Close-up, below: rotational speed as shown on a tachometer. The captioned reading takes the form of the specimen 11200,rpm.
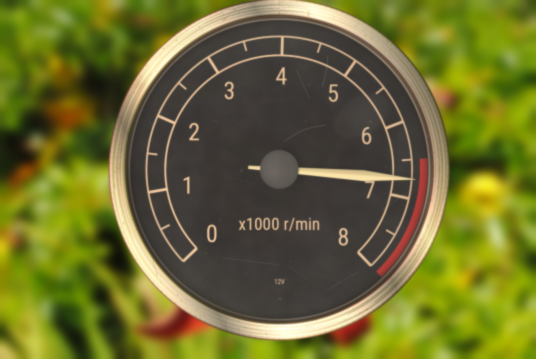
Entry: 6750,rpm
